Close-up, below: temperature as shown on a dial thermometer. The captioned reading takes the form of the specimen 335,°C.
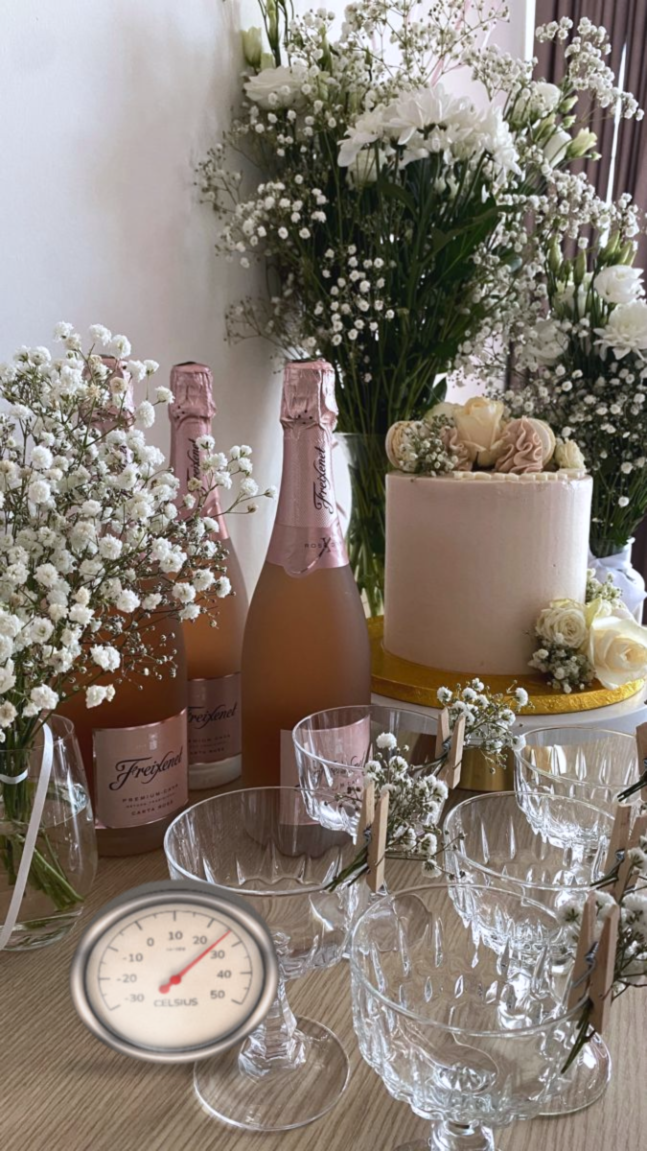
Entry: 25,°C
